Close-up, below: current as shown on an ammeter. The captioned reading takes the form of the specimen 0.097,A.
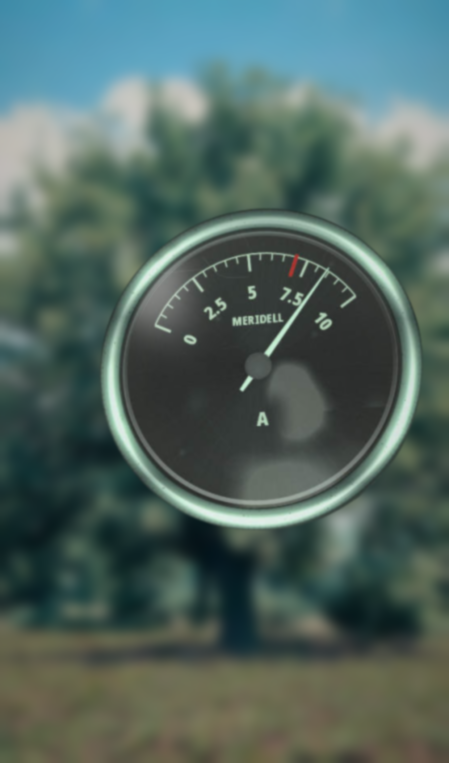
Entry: 8.5,A
